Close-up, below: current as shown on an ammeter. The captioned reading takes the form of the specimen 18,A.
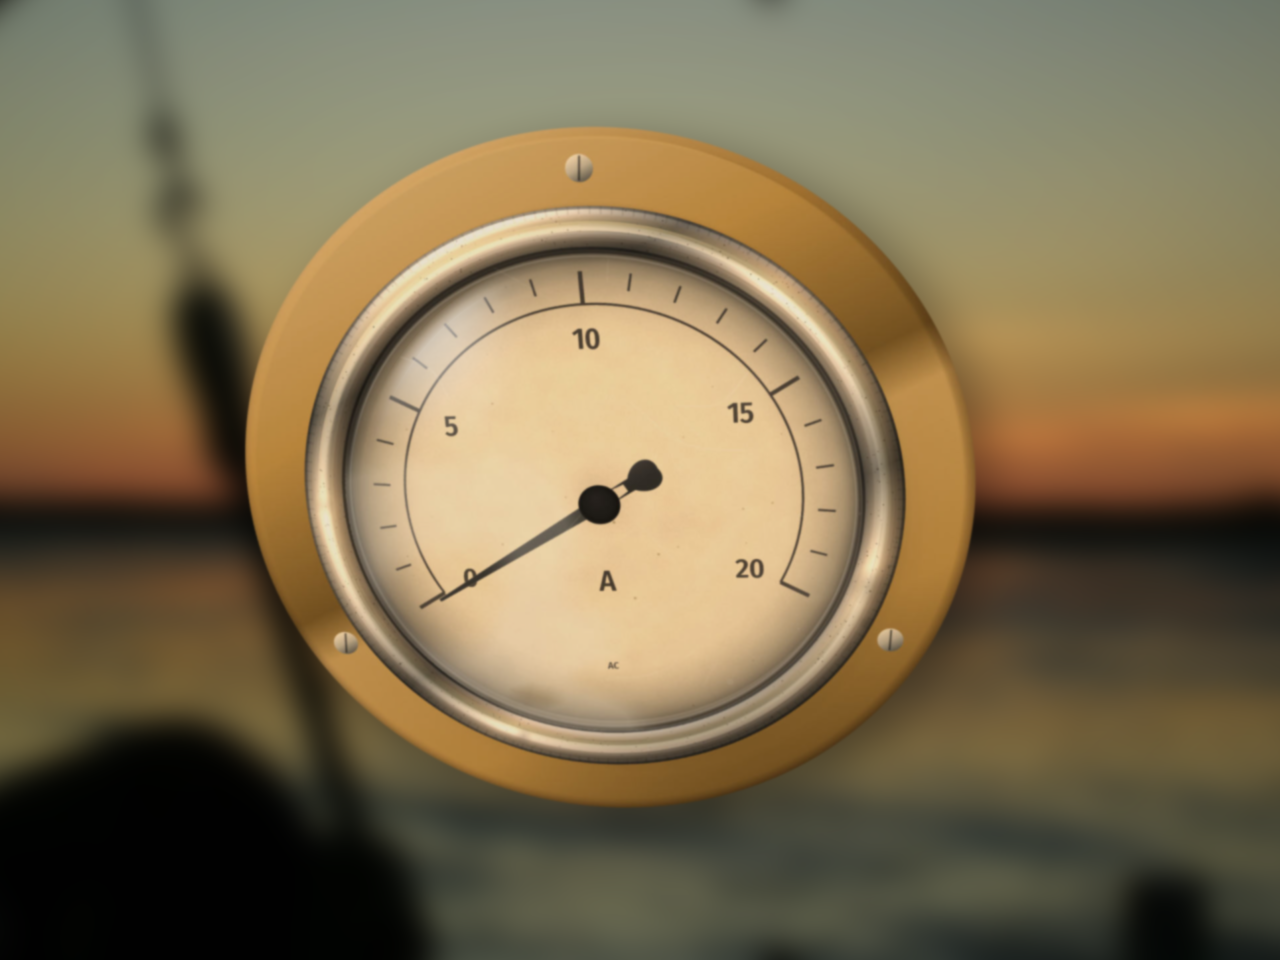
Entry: 0,A
